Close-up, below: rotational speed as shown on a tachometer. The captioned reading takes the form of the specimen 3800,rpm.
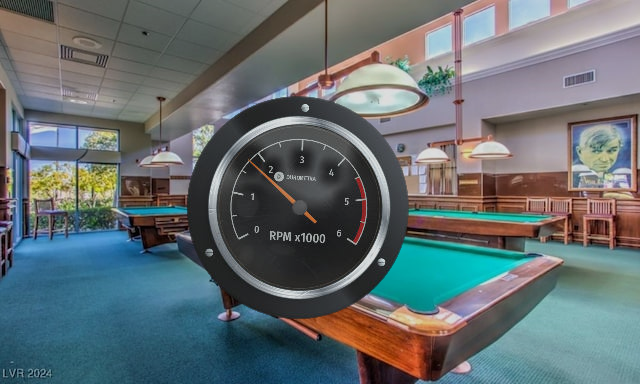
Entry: 1750,rpm
